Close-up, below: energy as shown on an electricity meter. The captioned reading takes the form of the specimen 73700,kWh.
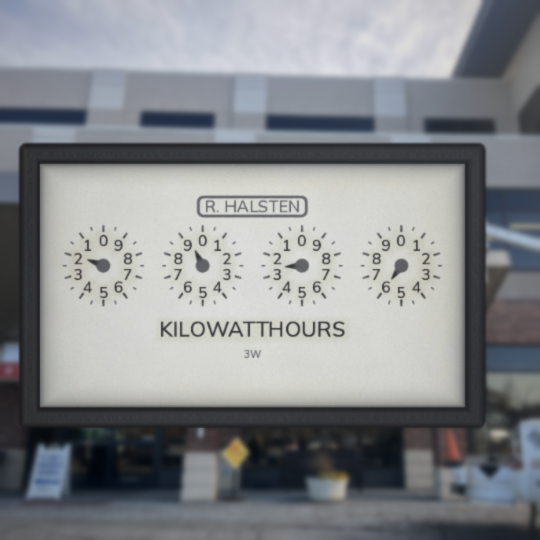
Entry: 1926,kWh
